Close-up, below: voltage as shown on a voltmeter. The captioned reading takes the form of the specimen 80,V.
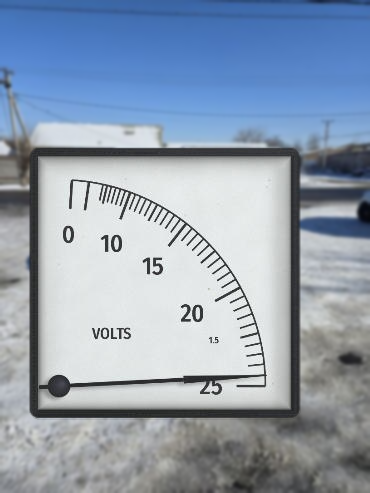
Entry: 24.5,V
